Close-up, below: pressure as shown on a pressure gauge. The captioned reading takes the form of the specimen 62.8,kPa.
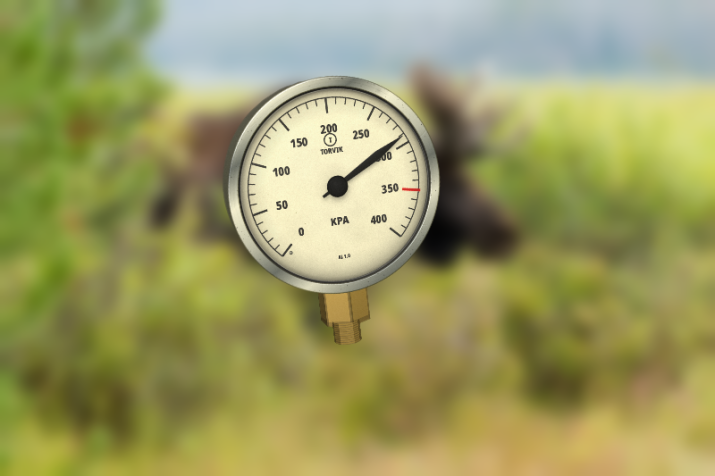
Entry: 290,kPa
